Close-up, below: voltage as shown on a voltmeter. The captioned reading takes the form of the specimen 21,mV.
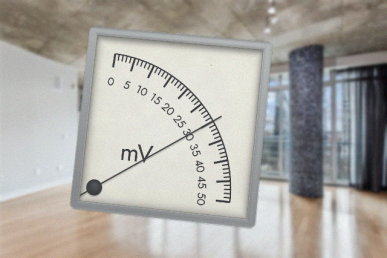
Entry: 30,mV
